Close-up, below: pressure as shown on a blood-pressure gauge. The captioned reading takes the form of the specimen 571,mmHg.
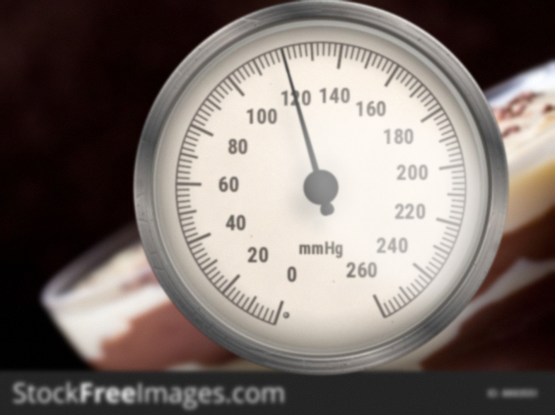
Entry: 120,mmHg
